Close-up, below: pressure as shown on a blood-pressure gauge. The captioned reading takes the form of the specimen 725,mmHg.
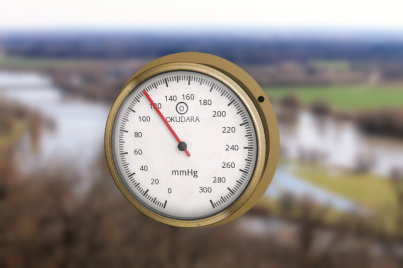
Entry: 120,mmHg
